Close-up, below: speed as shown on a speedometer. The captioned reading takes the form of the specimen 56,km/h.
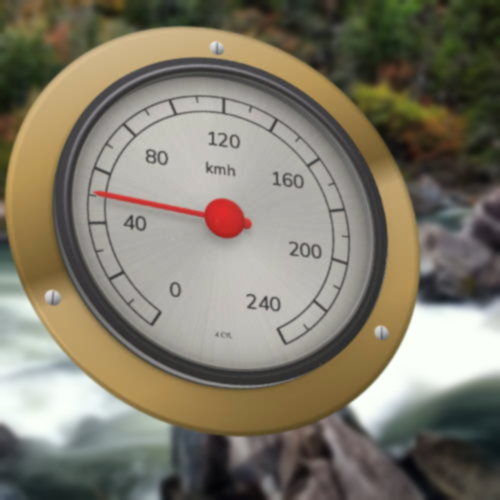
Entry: 50,km/h
